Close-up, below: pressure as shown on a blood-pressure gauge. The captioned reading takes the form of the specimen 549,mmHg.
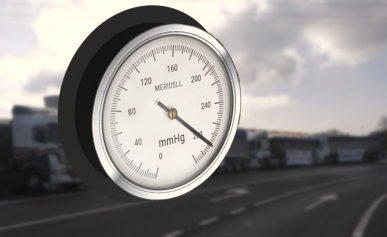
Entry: 280,mmHg
